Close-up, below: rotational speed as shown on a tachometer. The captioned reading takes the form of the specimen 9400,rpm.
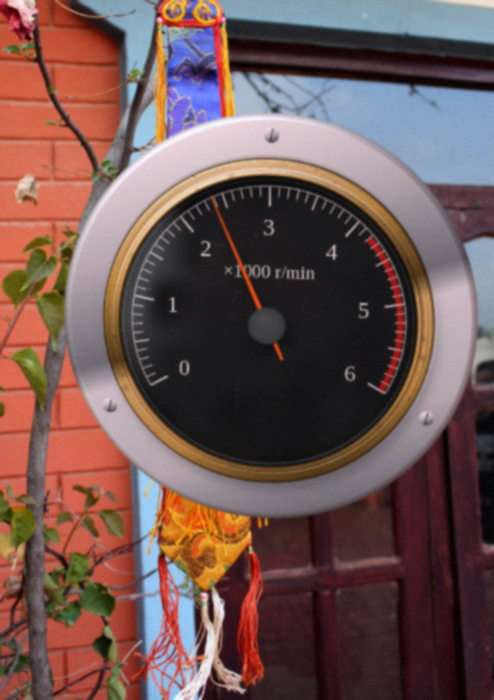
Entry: 2400,rpm
